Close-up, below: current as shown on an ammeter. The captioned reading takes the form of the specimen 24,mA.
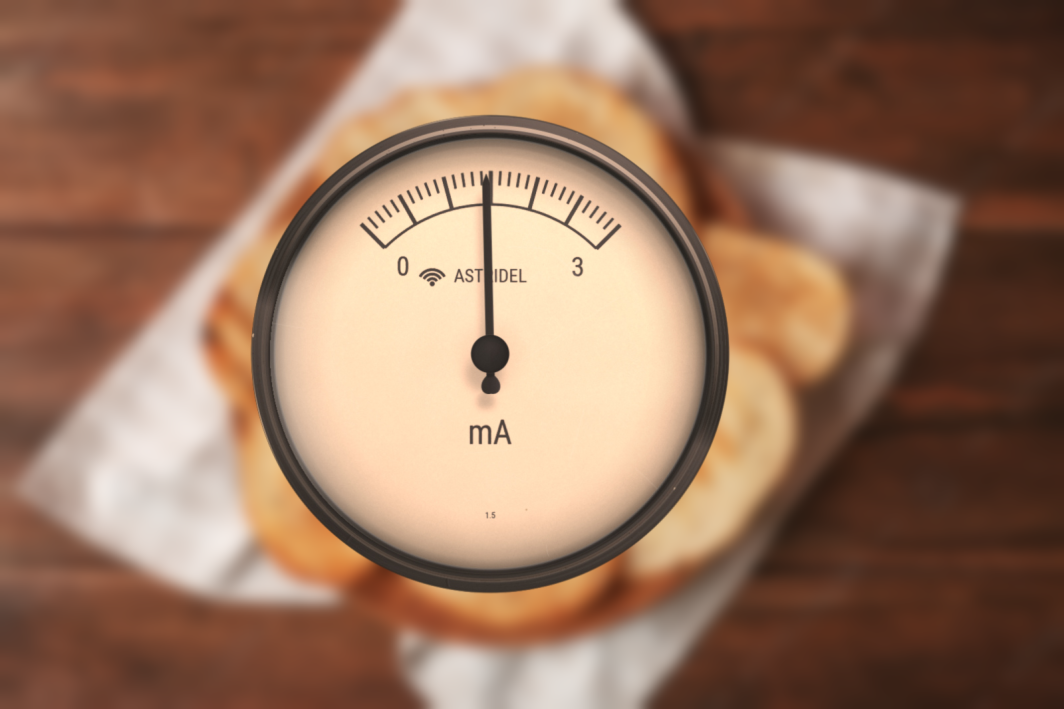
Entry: 1.45,mA
